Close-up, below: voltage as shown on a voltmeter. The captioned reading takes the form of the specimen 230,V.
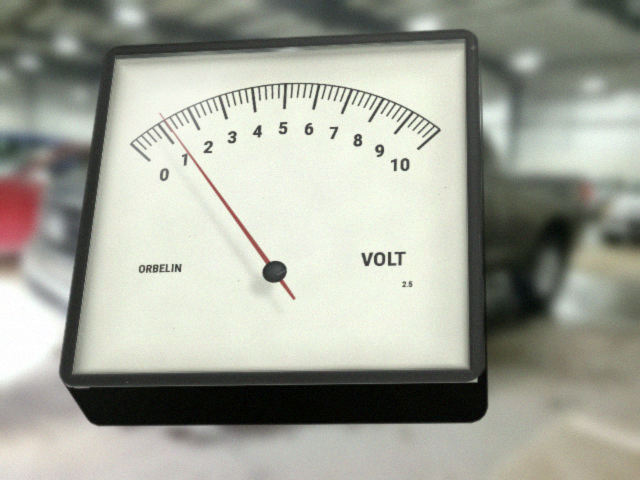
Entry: 1.2,V
